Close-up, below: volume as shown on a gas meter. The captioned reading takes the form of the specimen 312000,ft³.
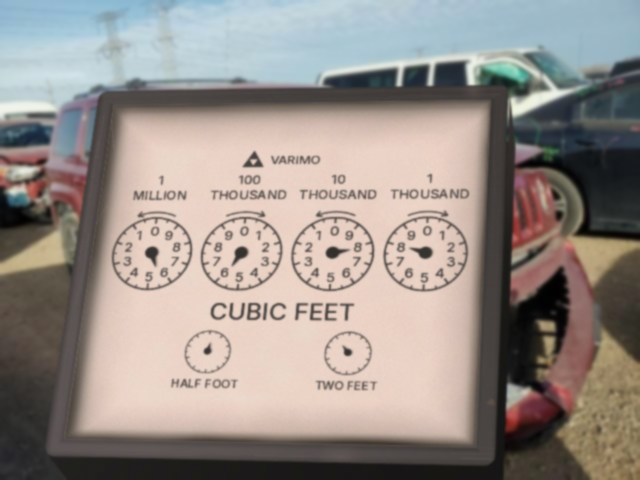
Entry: 557800,ft³
